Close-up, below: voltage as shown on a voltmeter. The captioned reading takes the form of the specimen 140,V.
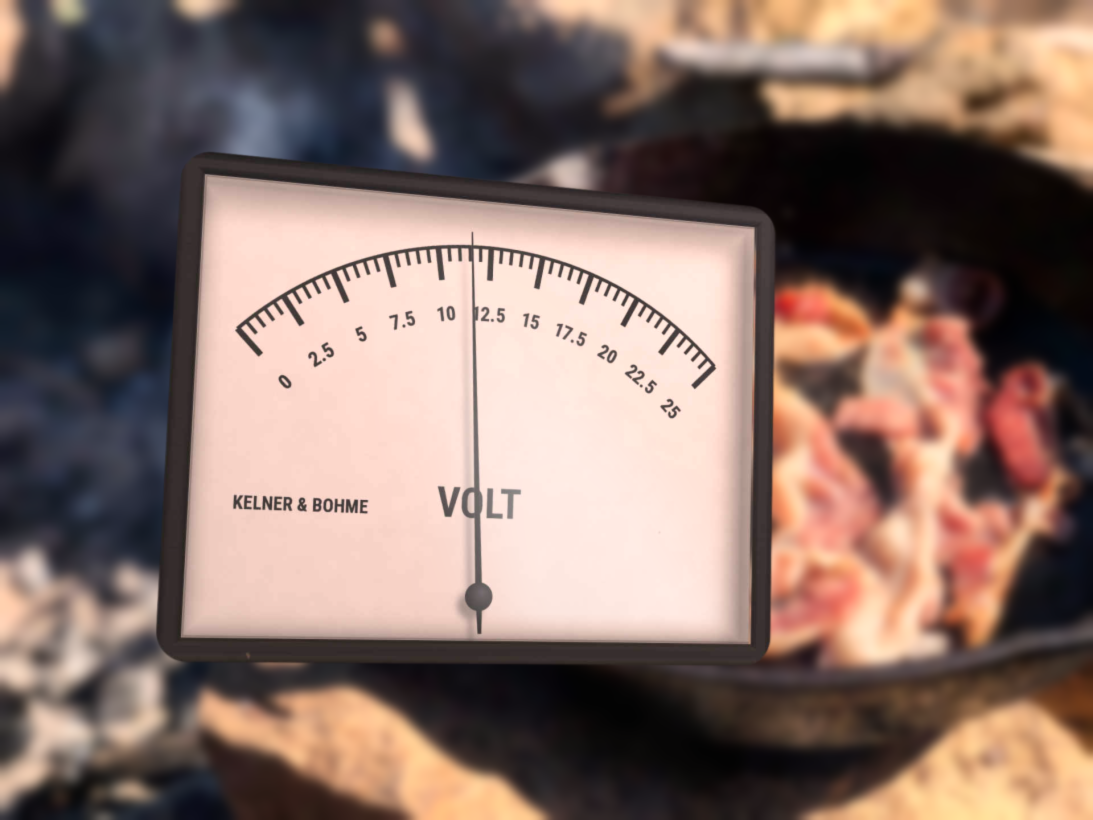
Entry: 11.5,V
